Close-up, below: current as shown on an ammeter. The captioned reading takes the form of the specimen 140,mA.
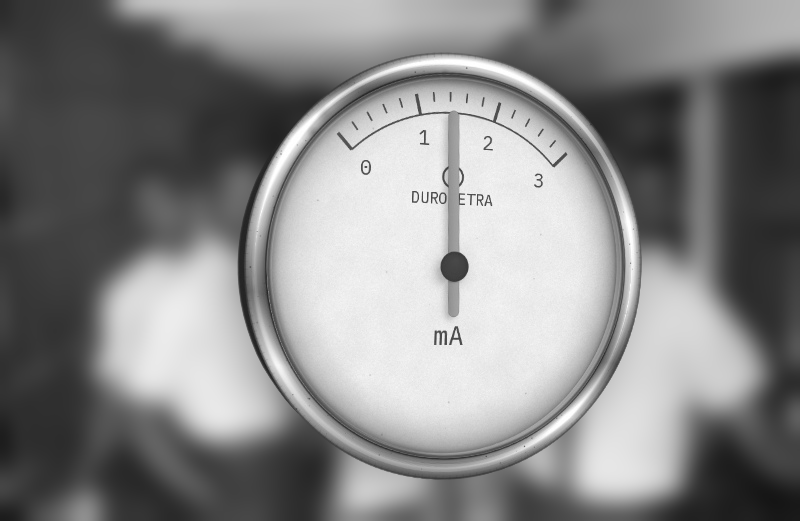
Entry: 1.4,mA
